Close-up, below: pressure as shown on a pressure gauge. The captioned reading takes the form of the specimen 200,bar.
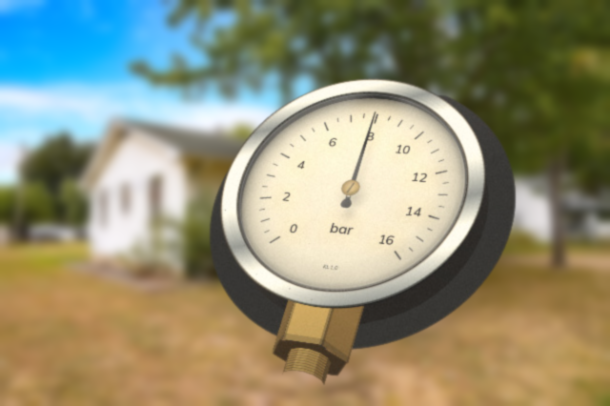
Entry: 8,bar
